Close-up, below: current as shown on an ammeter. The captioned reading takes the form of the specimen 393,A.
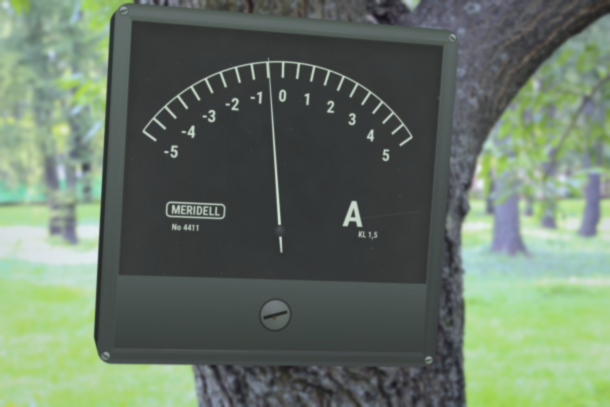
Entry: -0.5,A
